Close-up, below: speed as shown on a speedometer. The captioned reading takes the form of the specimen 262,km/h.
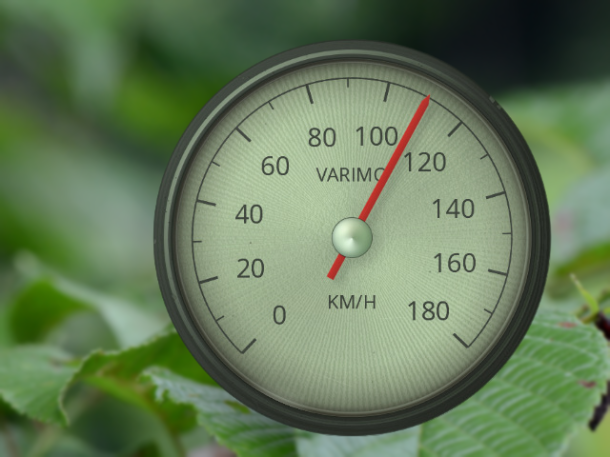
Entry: 110,km/h
